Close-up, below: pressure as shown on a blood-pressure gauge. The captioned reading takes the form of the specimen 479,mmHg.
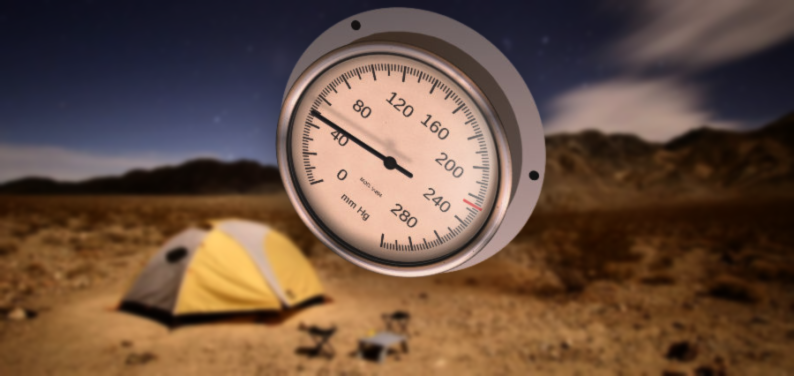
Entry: 50,mmHg
